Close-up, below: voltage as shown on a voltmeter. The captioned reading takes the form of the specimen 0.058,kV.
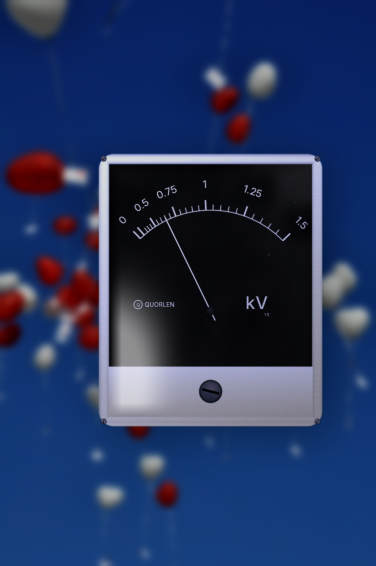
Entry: 0.65,kV
